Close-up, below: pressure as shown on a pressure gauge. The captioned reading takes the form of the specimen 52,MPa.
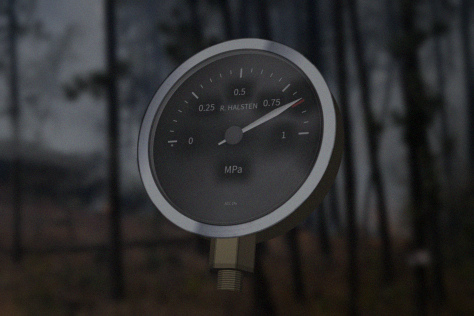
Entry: 0.85,MPa
